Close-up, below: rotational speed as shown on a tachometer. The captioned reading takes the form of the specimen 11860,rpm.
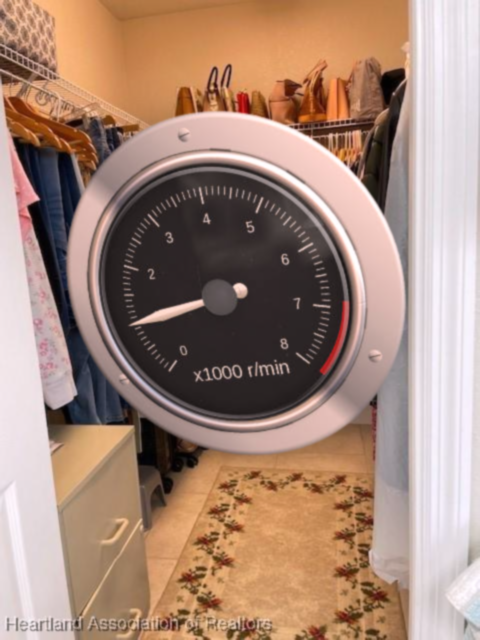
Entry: 1000,rpm
